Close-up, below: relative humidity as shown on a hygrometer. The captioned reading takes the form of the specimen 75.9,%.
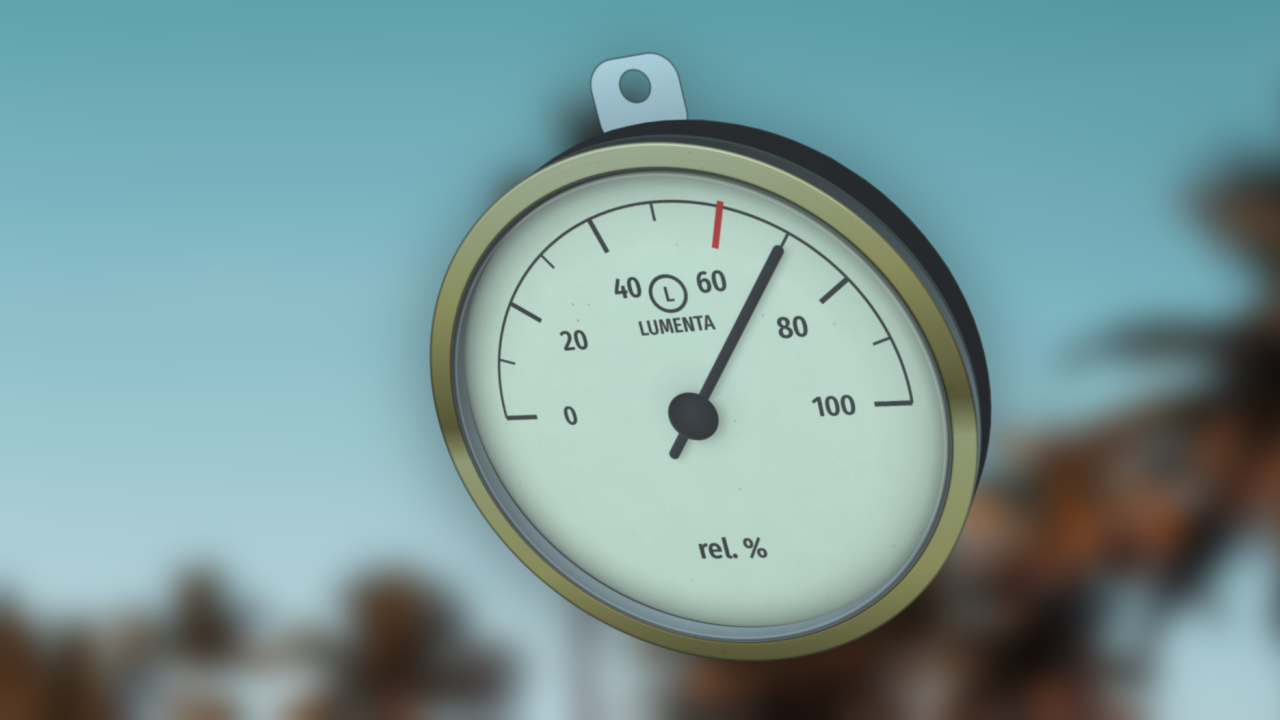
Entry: 70,%
